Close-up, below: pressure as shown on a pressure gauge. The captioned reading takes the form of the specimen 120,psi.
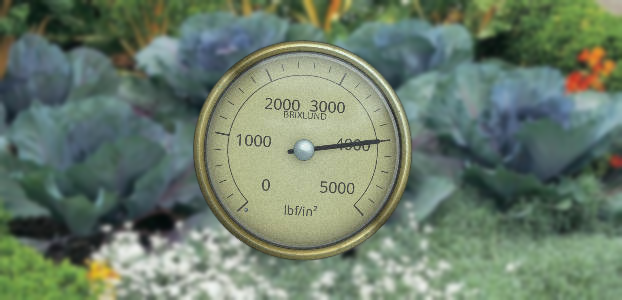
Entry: 4000,psi
